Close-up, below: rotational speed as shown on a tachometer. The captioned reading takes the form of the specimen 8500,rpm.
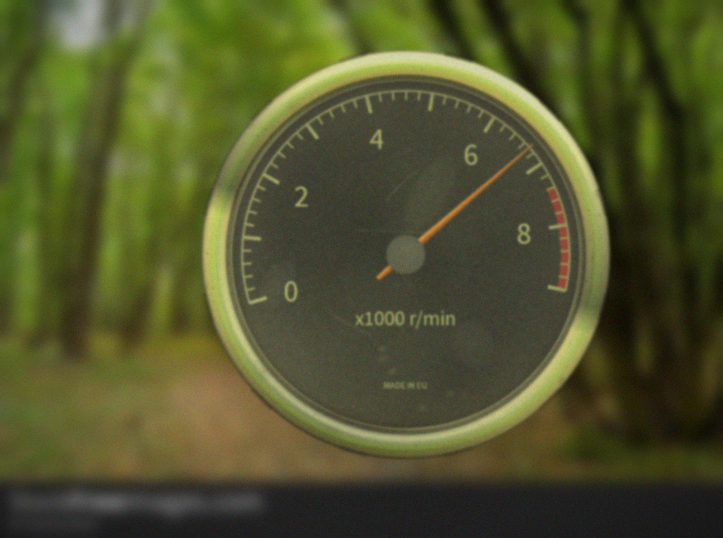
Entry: 6700,rpm
